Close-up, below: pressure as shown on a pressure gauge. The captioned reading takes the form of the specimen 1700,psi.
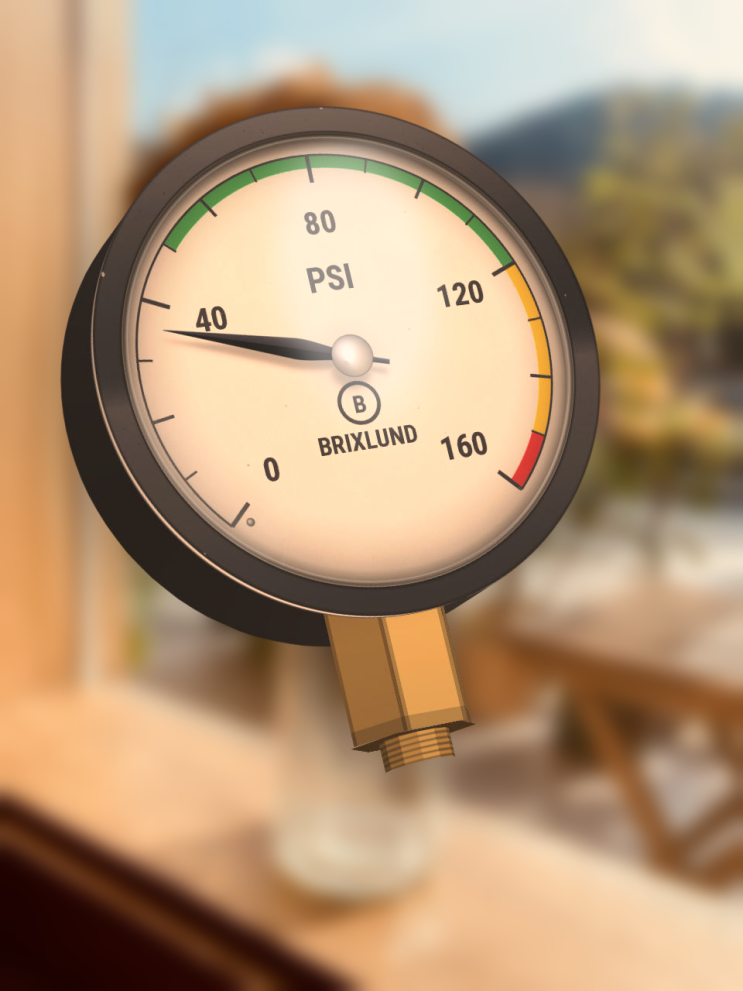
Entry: 35,psi
